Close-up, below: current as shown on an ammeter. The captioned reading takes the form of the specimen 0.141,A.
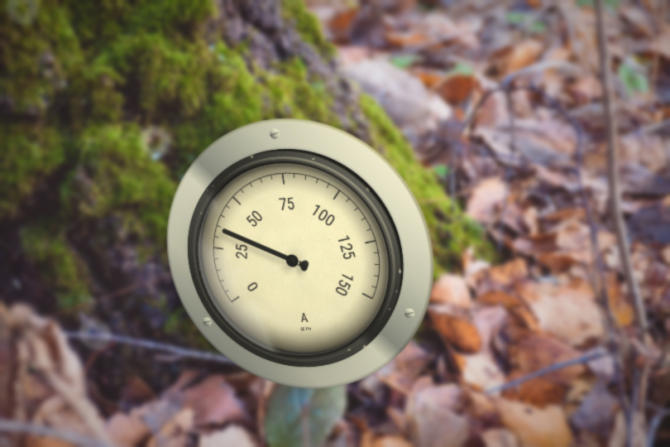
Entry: 35,A
